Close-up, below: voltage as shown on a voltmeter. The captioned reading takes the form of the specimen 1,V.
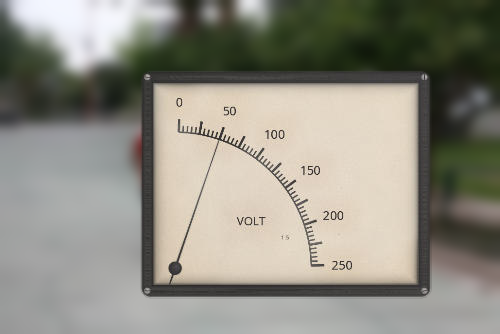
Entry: 50,V
